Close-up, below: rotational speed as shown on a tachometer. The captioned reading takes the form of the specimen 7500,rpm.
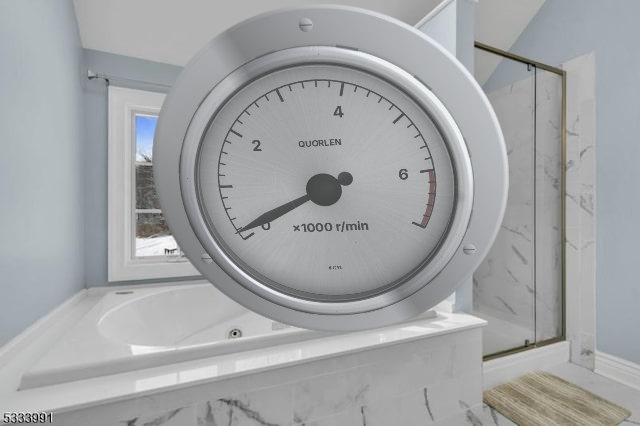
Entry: 200,rpm
